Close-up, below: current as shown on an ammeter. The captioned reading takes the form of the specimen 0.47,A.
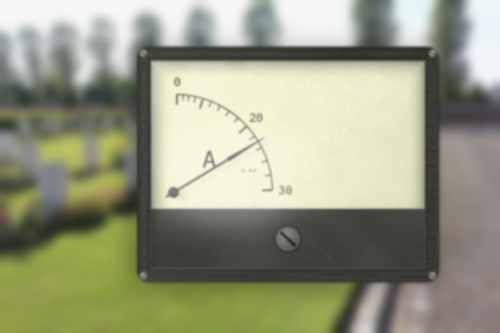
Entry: 23,A
